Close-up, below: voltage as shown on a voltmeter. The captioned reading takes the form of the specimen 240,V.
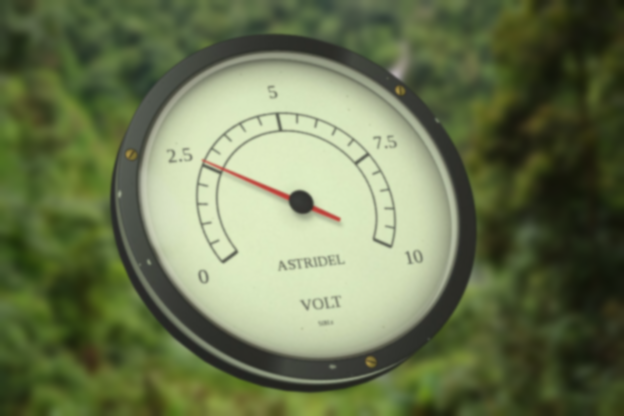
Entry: 2.5,V
